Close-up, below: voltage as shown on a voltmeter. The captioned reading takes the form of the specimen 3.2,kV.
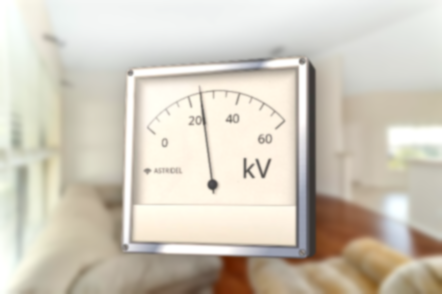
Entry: 25,kV
